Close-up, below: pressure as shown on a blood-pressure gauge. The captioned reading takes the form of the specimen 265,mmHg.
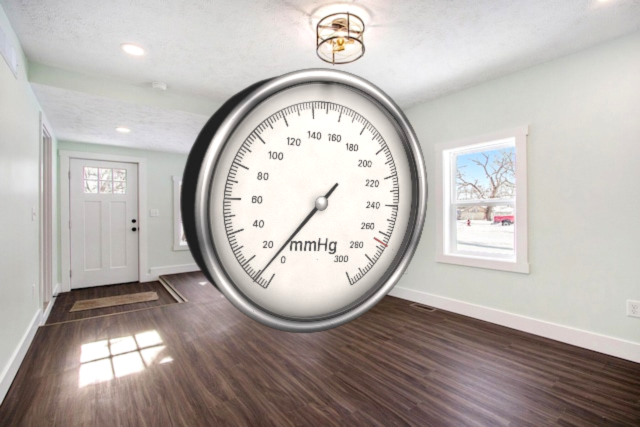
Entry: 10,mmHg
